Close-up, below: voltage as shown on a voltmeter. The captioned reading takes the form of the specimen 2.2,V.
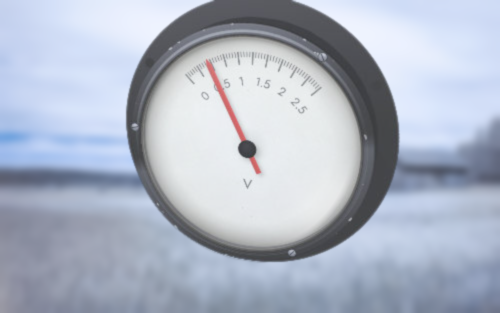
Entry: 0.5,V
